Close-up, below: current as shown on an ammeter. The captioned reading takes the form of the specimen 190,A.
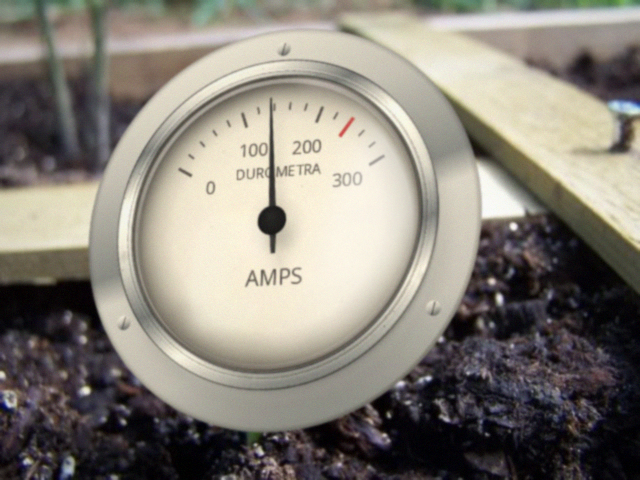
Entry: 140,A
